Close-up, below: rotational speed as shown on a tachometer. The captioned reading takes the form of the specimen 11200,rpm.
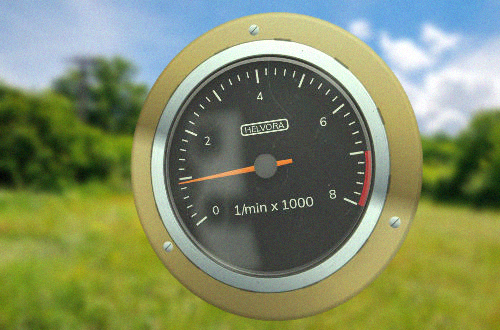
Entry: 900,rpm
